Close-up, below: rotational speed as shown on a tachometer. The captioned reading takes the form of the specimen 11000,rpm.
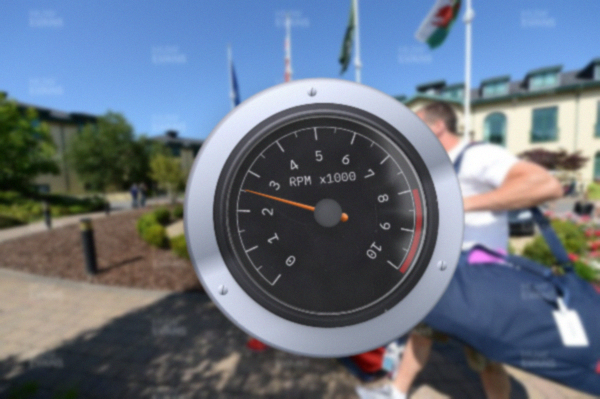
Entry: 2500,rpm
